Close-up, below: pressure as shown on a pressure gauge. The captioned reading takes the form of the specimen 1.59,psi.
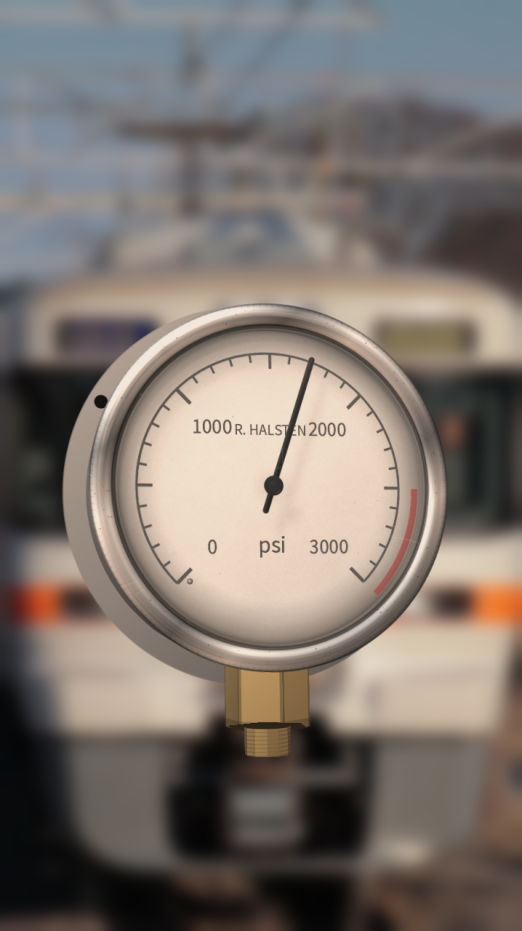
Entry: 1700,psi
